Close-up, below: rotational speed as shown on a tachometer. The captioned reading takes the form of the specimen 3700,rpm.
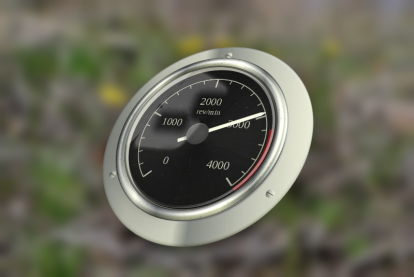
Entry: 3000,rpm
